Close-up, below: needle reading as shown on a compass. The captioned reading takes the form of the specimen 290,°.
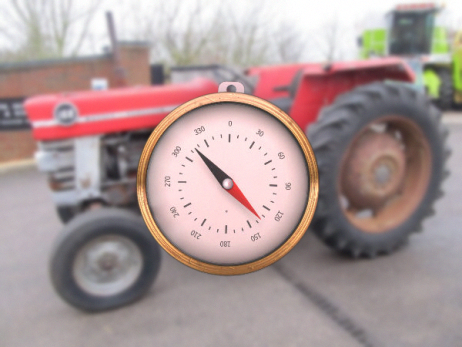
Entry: 135,°
